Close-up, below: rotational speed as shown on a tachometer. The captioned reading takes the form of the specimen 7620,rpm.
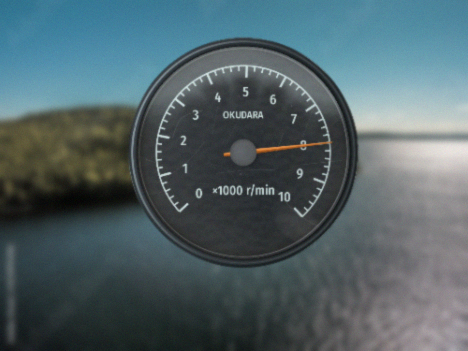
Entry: 8000,rpm
